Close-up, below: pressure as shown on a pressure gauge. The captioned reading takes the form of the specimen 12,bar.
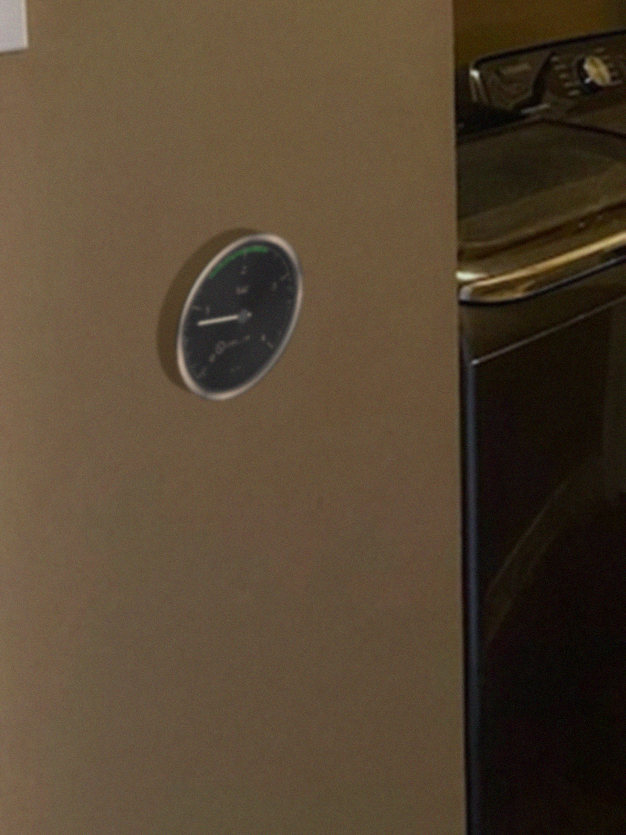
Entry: 0.8,bar
